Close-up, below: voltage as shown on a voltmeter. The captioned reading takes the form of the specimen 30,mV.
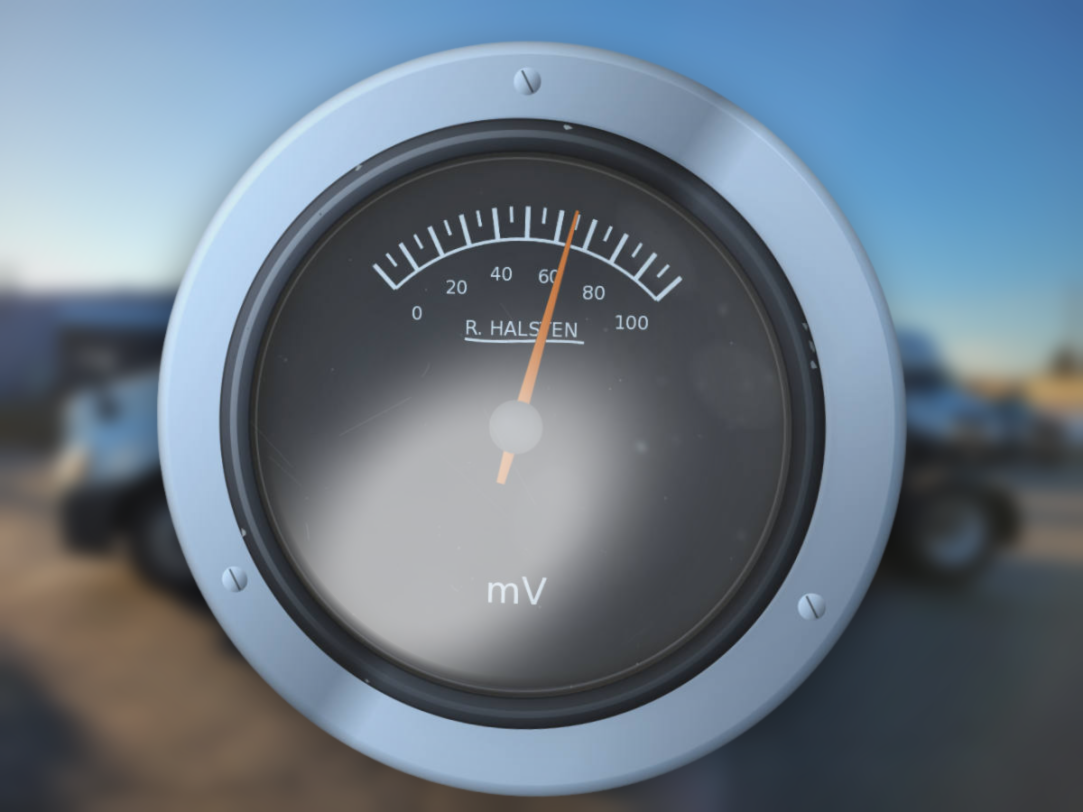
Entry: 65,mV
